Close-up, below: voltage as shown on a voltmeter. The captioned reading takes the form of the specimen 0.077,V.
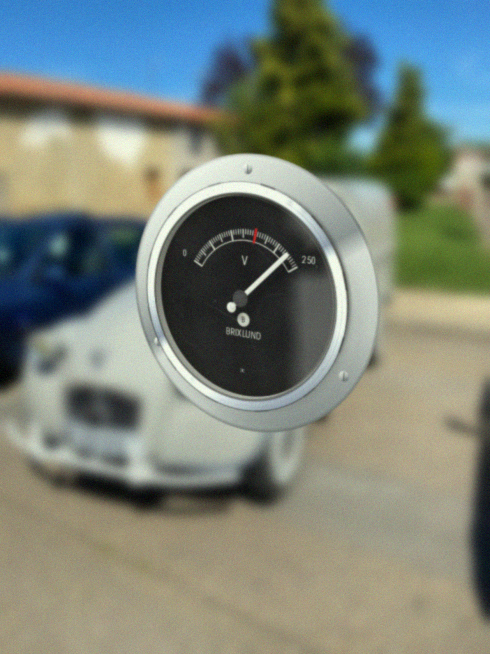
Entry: 225,V
